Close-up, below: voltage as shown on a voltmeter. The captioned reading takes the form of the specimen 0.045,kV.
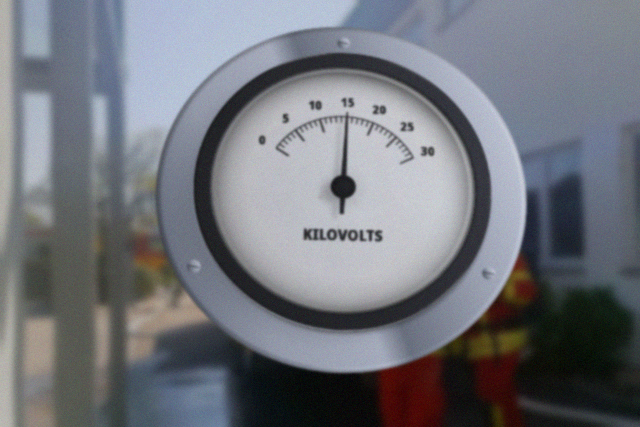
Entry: 15,kV
